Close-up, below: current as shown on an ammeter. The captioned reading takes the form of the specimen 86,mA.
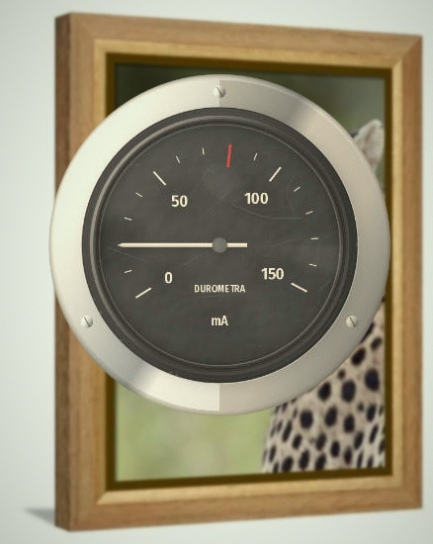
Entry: 20,mA
